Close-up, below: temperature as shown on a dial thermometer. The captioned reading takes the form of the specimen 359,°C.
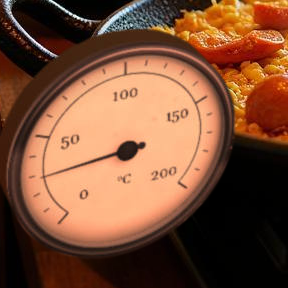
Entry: 30,°C
